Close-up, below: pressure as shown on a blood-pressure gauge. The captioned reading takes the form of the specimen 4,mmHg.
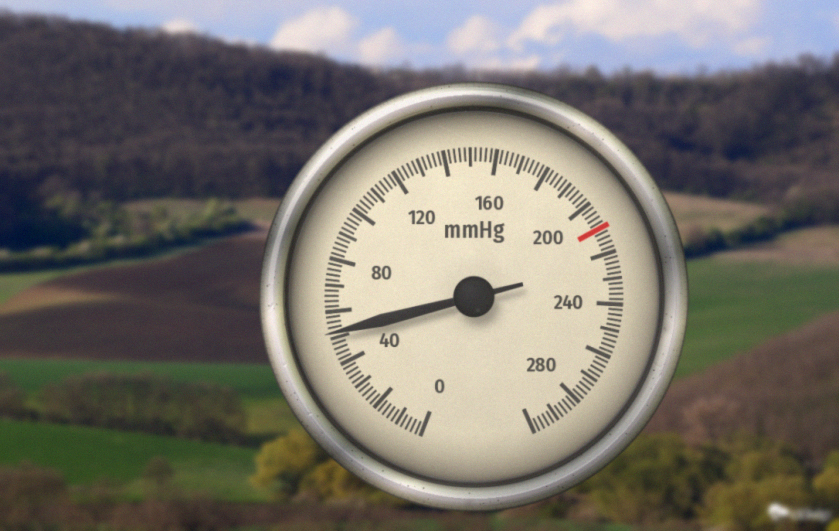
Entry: 52,mmHg
